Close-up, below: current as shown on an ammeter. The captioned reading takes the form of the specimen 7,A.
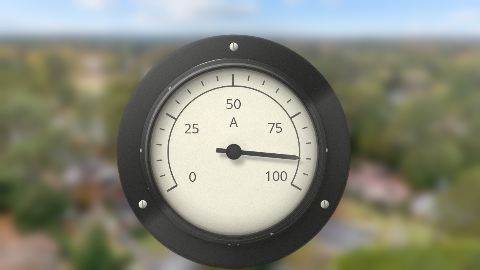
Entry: 90,A
